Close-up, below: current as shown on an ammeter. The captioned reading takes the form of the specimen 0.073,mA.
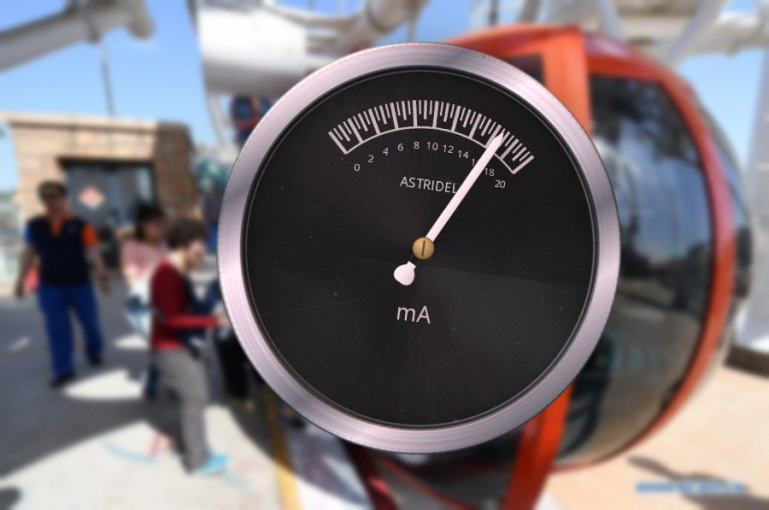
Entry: 16.5,mA
